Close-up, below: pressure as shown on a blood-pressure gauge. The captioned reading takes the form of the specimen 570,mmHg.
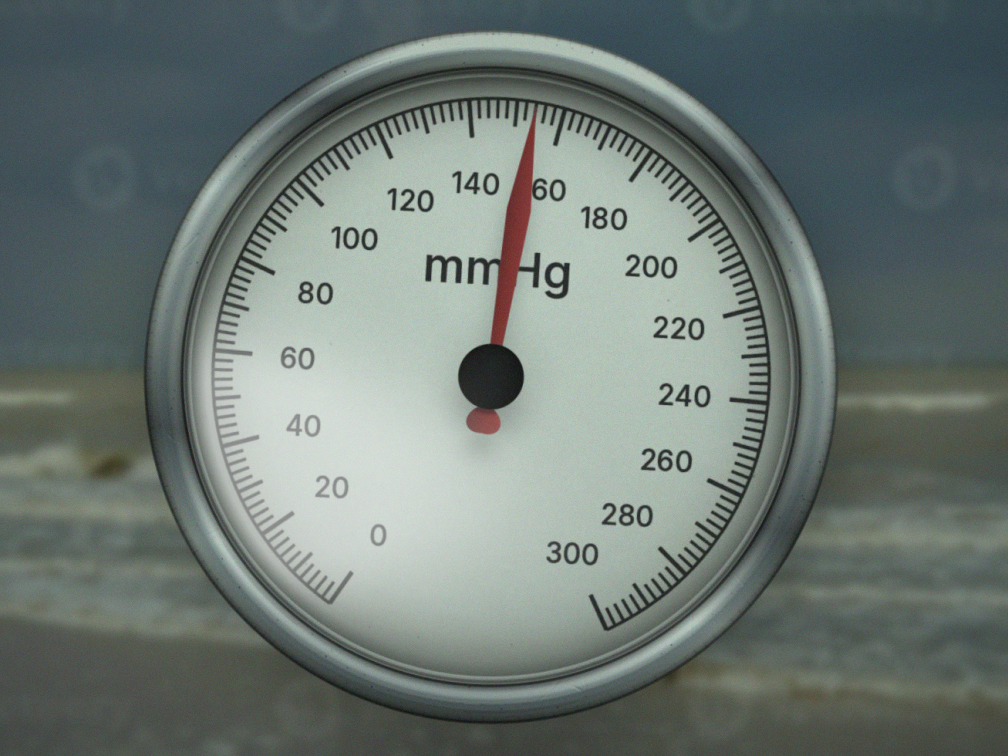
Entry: 154,mmHg
